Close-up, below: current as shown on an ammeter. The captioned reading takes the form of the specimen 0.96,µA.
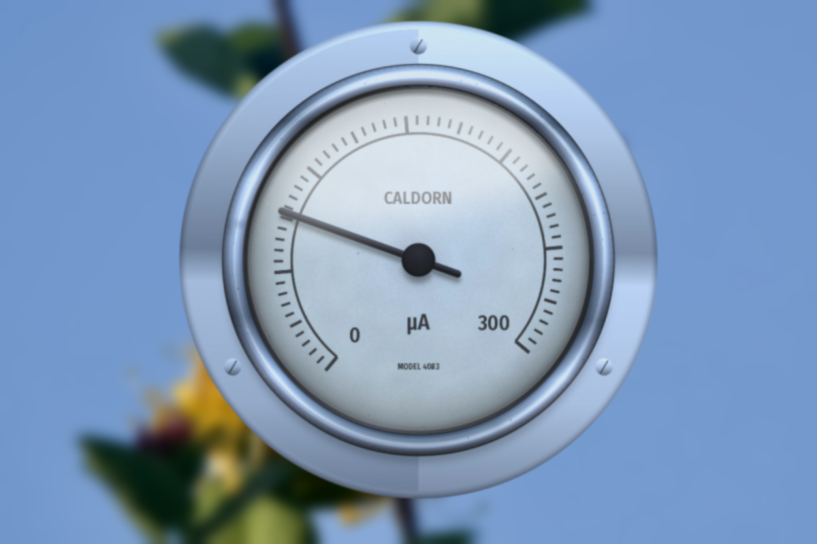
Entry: 77.5,µA
